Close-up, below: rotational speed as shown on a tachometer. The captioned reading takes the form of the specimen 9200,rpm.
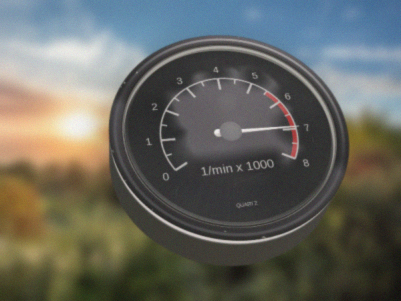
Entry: 7000,rpm
